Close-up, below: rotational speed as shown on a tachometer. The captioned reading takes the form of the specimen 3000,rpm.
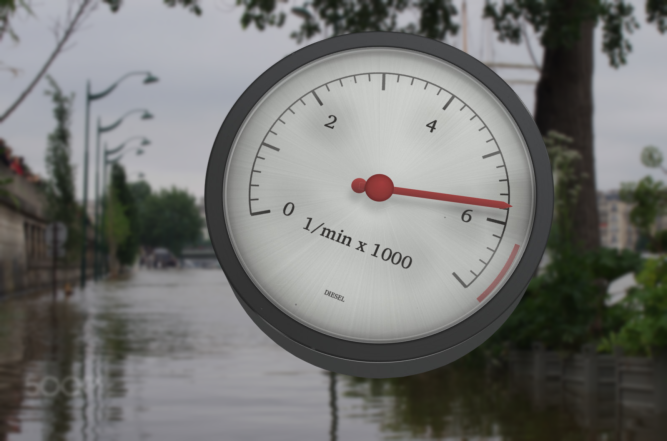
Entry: 5800,rpm
